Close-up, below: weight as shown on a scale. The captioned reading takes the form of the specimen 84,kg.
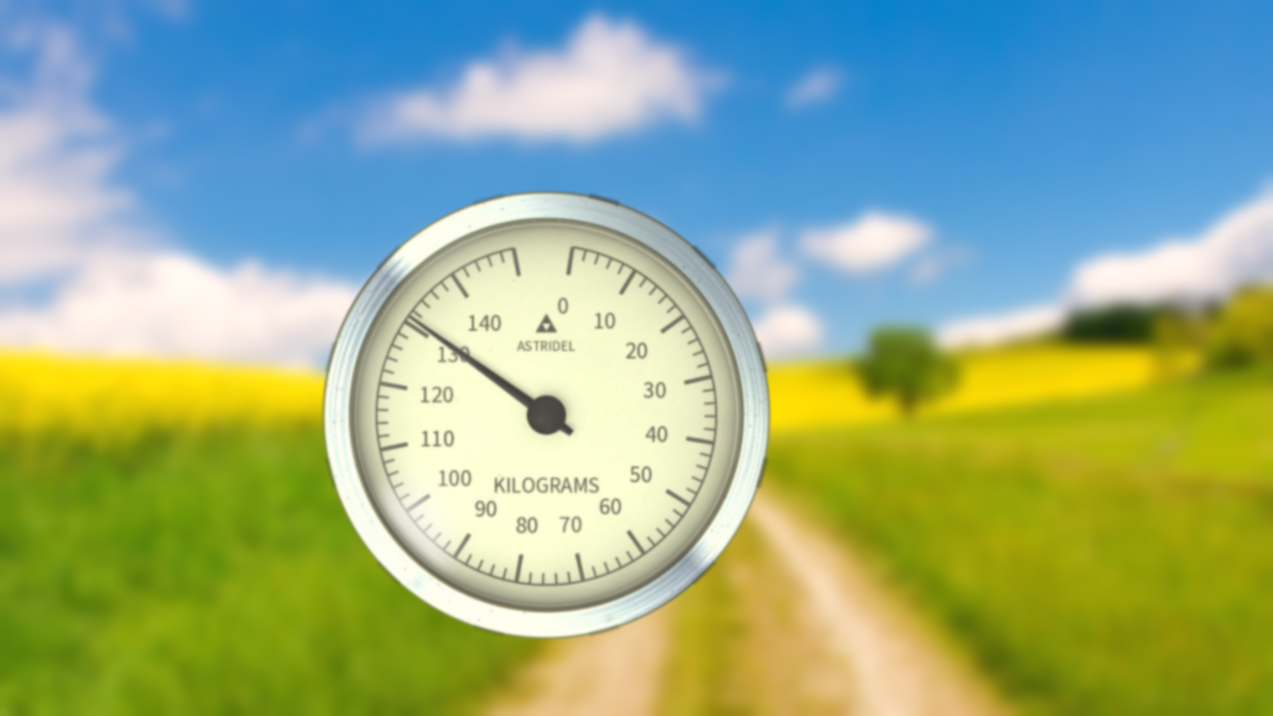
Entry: 131,kg
